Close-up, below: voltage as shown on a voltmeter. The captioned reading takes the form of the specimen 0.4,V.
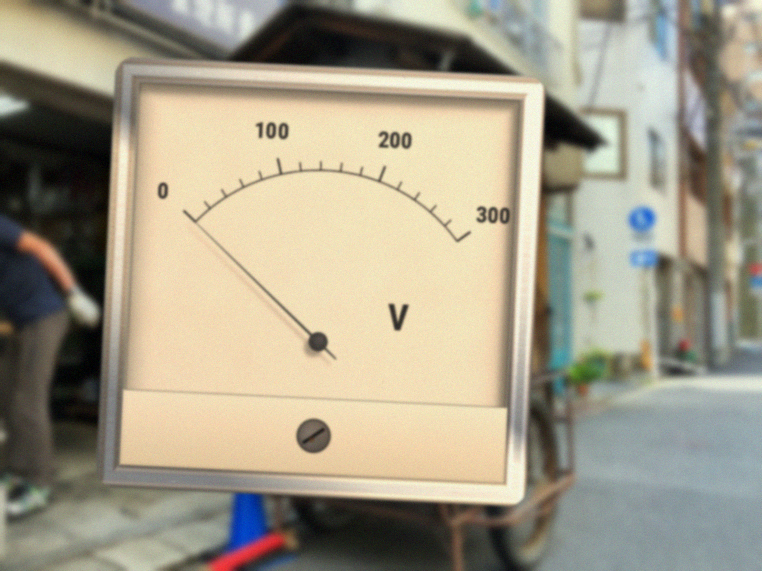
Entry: 0,V
